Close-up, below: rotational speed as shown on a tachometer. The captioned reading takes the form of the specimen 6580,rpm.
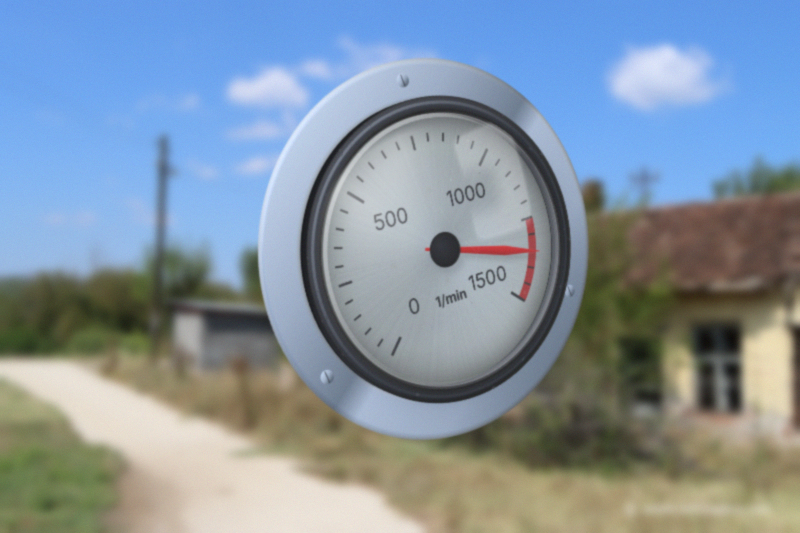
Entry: 1350,rpm
